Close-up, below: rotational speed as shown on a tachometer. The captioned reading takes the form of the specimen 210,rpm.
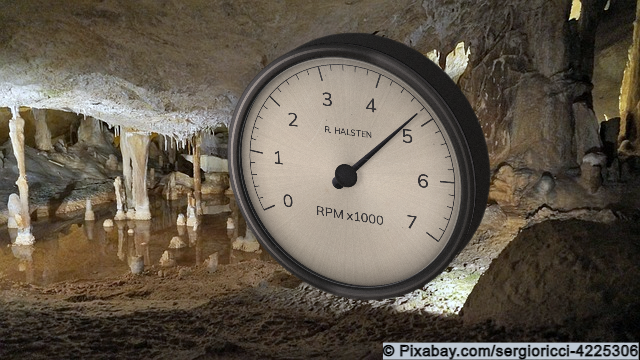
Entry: 4800,rpm
